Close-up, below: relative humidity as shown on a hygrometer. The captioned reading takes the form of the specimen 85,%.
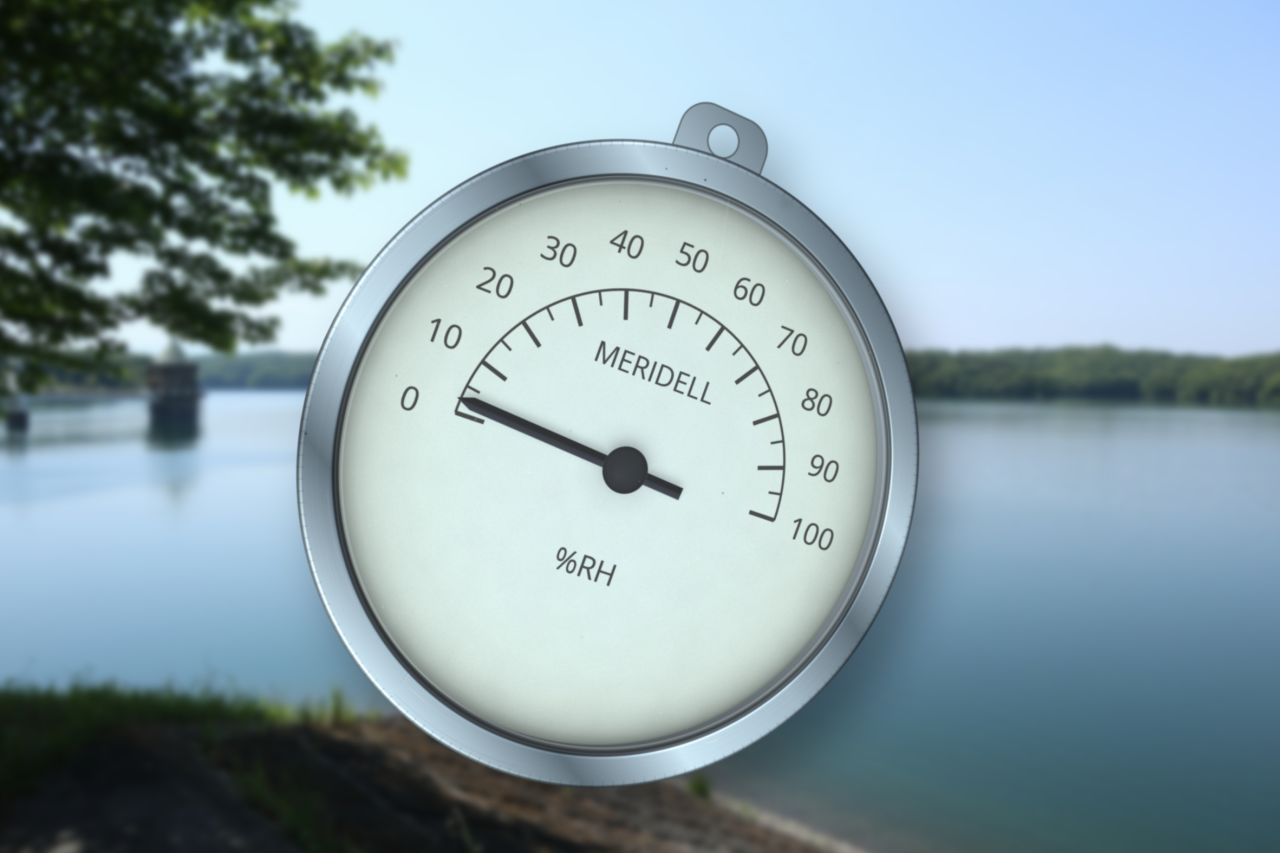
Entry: 2.5,%
